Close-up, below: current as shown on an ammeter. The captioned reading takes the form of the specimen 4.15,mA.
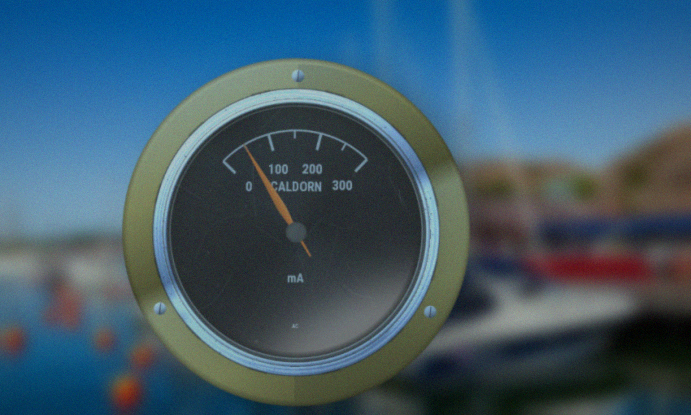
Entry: 50,mA
